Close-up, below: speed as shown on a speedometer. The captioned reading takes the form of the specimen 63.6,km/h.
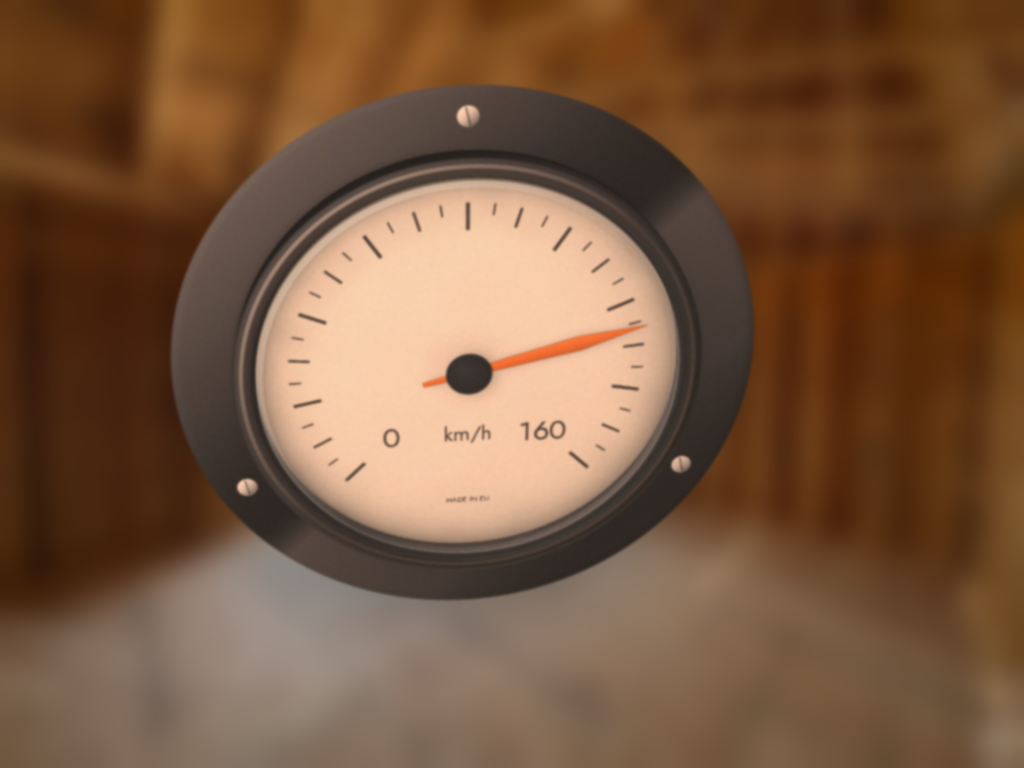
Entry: 125,km/h
